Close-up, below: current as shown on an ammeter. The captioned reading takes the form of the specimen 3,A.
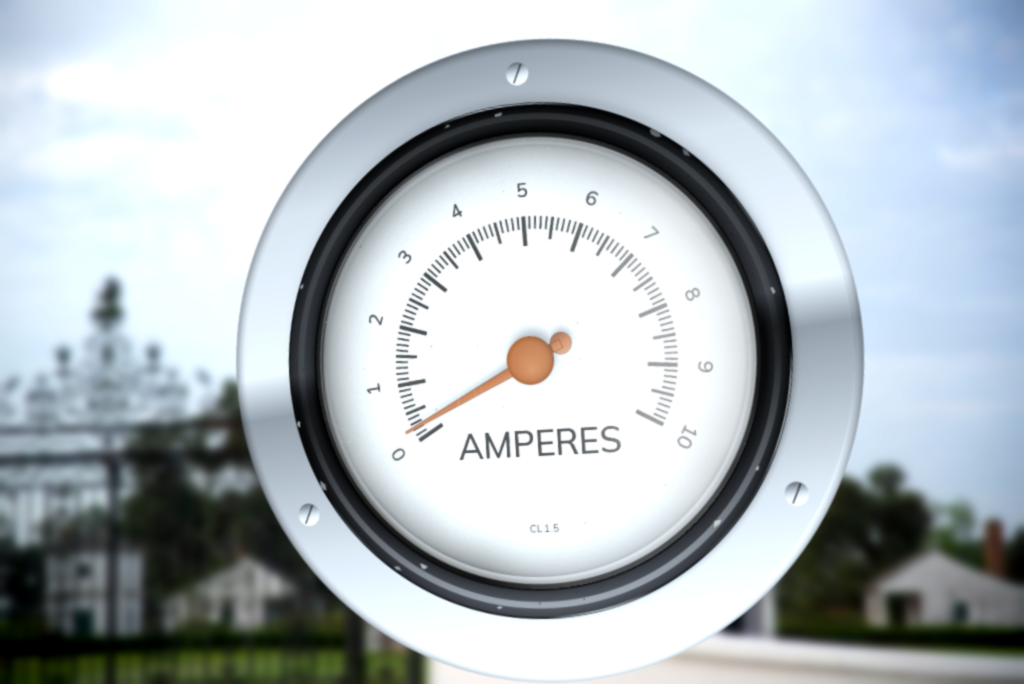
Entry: 0.2,A
